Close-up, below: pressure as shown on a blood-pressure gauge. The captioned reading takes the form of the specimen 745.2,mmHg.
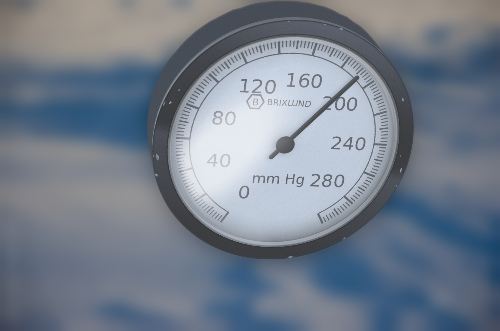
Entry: 190,mmHg
